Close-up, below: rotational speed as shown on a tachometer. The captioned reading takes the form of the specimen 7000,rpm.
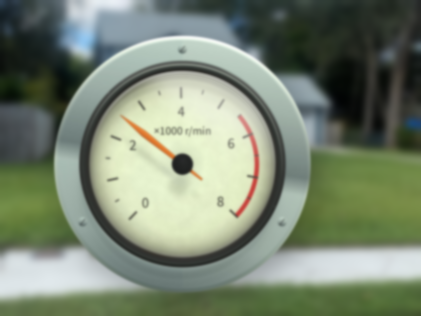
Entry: 2500,rpm
